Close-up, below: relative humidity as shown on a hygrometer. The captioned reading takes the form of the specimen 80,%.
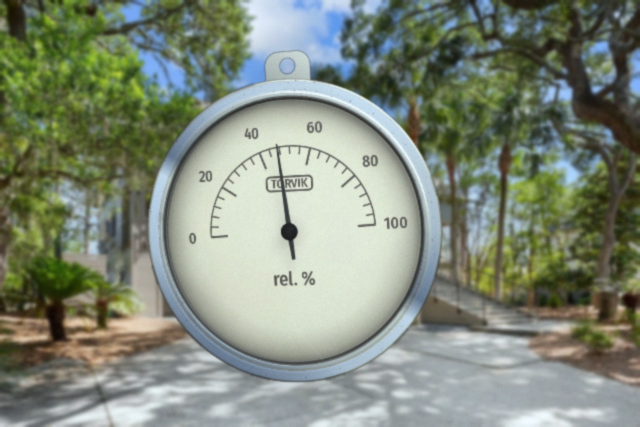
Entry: 48,%
